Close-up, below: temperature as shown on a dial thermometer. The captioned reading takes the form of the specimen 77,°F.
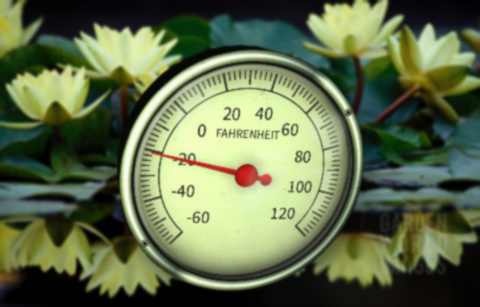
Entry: -20,°F
